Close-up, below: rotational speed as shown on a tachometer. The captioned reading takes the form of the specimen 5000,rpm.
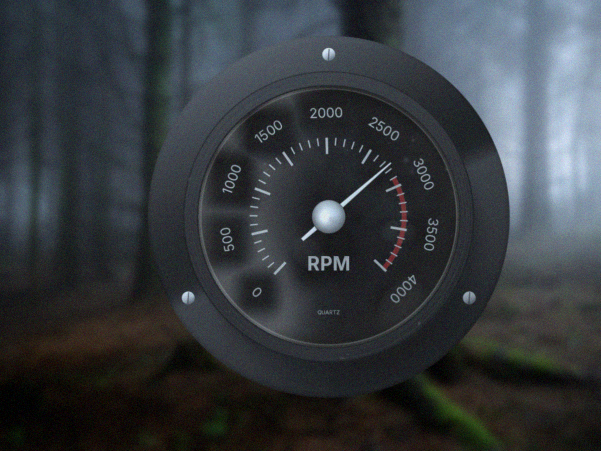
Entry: 2750,rpm
